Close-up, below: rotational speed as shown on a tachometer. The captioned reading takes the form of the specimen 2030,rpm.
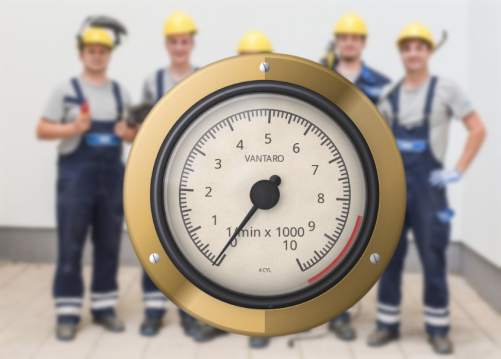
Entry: 100,rpm
